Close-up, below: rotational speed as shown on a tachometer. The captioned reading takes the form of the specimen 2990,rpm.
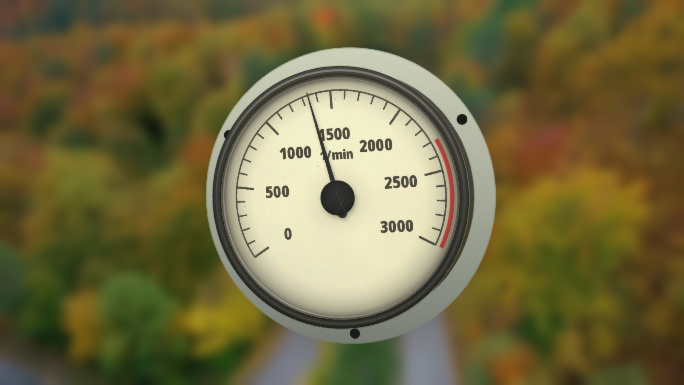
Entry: 1350,rpm
